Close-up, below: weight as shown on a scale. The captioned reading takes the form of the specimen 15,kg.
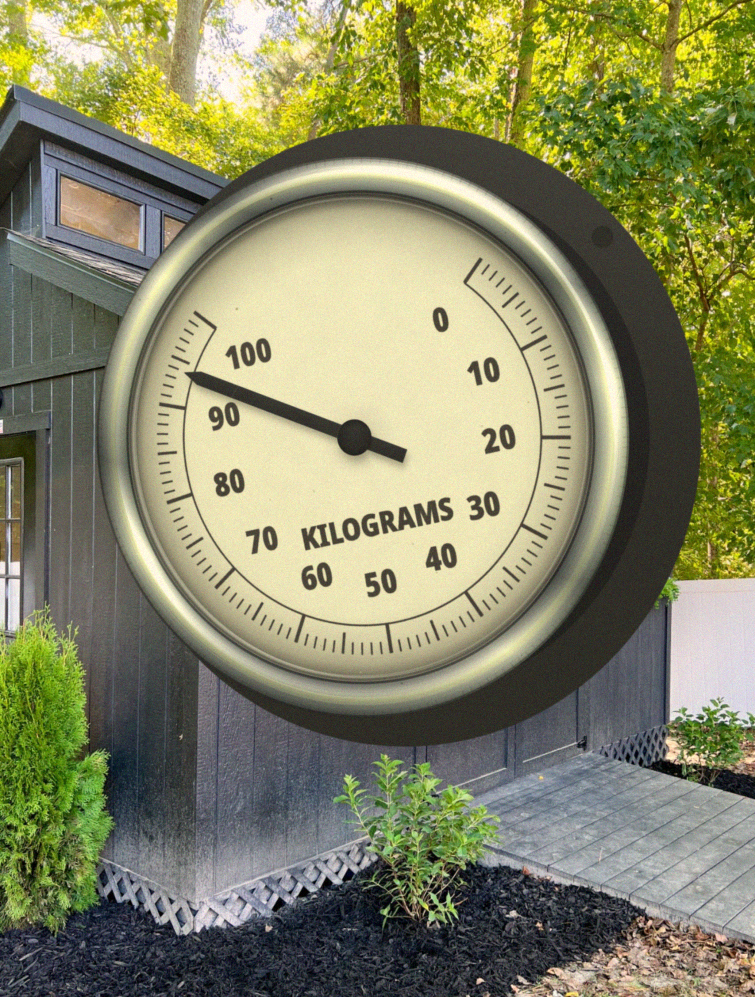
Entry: 94,kg
